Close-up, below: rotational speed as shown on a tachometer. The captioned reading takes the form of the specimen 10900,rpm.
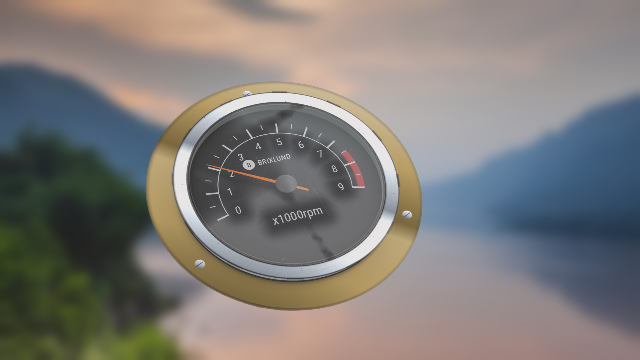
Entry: 2000,rpm
